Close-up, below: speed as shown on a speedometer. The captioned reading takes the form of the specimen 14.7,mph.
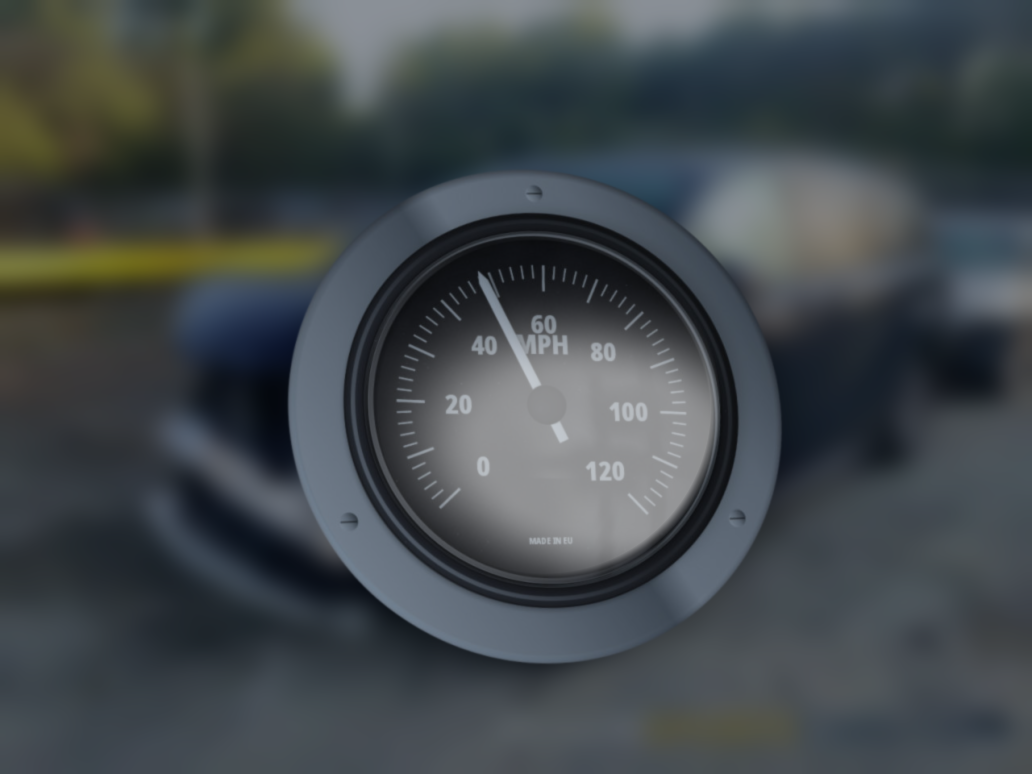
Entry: 48,mph
